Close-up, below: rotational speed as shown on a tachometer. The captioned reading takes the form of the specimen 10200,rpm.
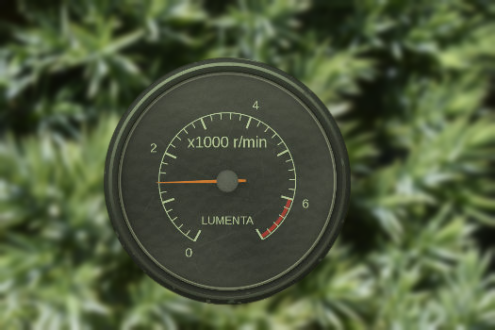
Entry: 1400,rpm
